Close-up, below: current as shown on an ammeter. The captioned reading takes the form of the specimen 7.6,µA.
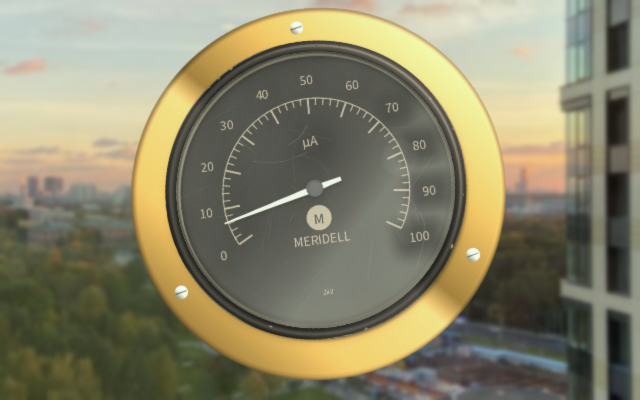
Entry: 6,µA
